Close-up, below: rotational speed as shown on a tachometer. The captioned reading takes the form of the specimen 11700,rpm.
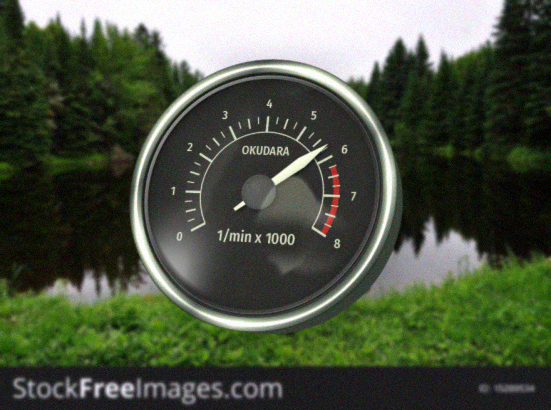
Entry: 5750,rpm
